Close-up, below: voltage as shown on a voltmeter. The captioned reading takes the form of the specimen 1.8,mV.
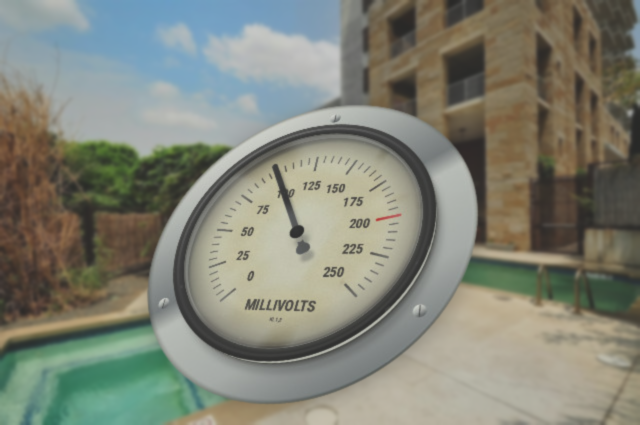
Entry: 100,mV
